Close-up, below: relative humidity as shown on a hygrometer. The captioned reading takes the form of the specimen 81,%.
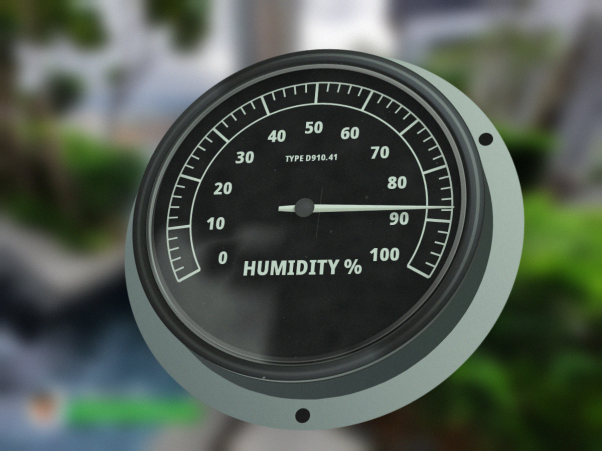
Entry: 88,%
